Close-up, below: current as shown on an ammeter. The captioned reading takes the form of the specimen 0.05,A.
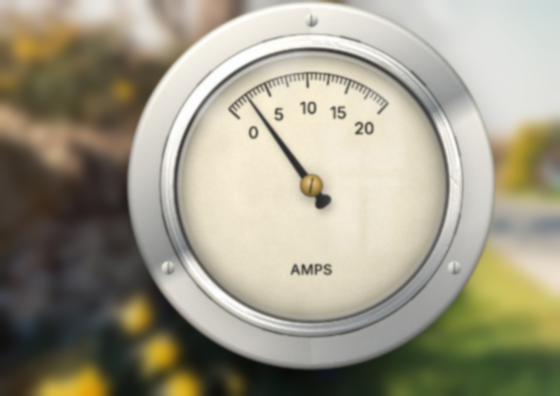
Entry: 2.5,A
